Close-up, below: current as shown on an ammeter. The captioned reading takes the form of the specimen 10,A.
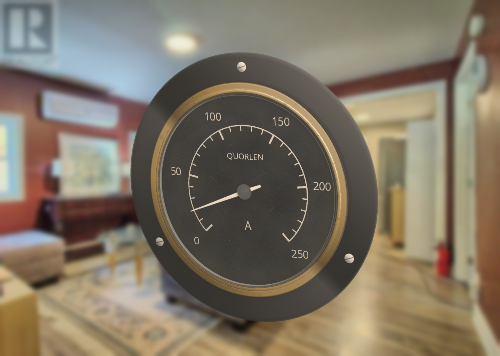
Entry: 20,A
